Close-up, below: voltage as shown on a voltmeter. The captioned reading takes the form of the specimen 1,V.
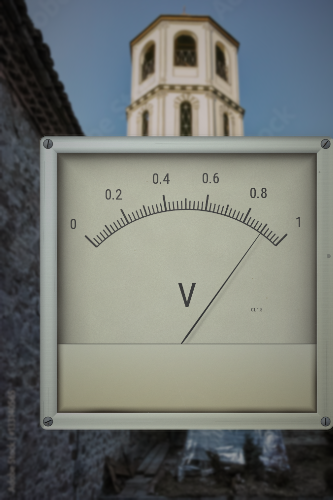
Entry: 0.9,V
